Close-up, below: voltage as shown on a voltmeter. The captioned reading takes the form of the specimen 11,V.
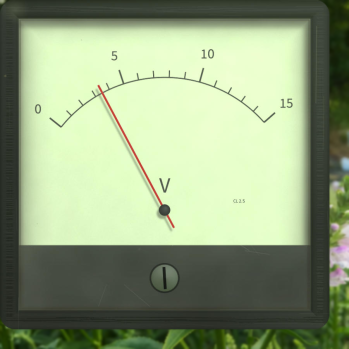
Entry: 3.5,V
